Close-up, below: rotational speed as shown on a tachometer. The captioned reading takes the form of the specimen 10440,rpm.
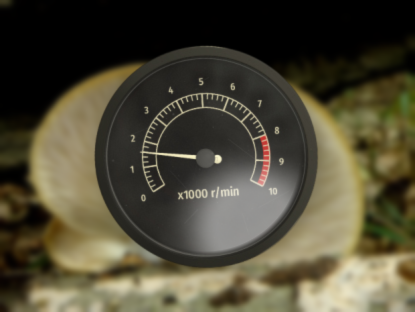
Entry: 1600,rpm
